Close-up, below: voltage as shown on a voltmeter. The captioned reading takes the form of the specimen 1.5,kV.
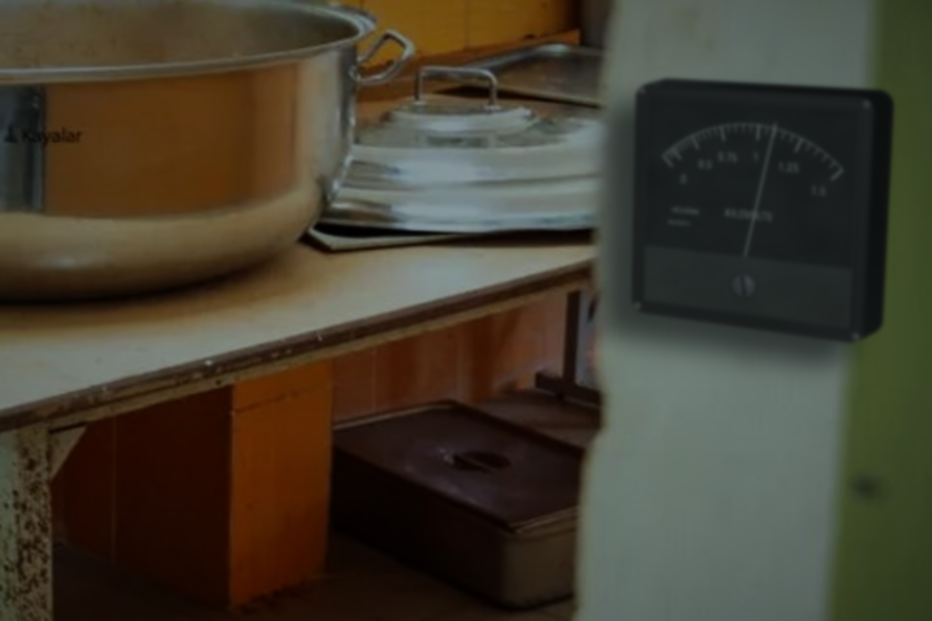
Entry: 1.1,kV
